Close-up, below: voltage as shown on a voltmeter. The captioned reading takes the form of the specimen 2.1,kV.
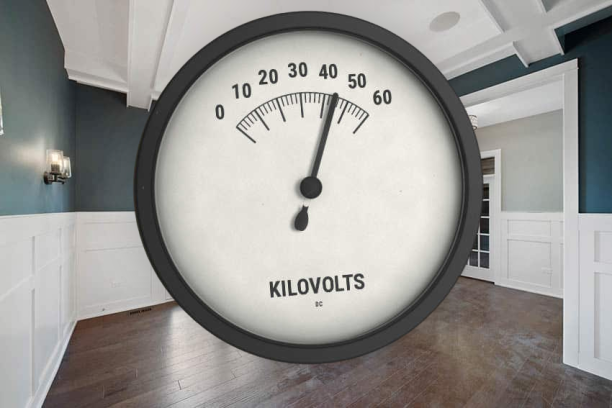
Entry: 44,kV
